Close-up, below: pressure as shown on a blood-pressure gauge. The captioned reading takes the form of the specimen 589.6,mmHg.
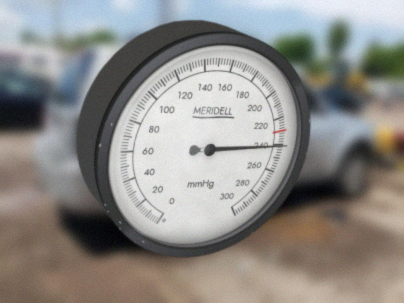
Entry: 240,mmHg
